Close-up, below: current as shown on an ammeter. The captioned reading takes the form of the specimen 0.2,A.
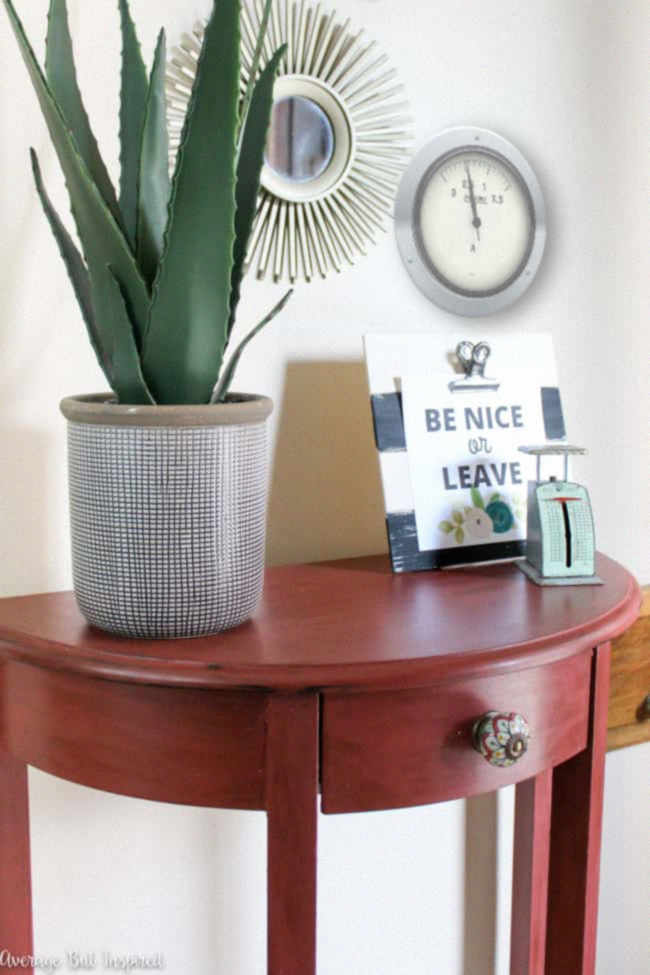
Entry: 0.5,A
